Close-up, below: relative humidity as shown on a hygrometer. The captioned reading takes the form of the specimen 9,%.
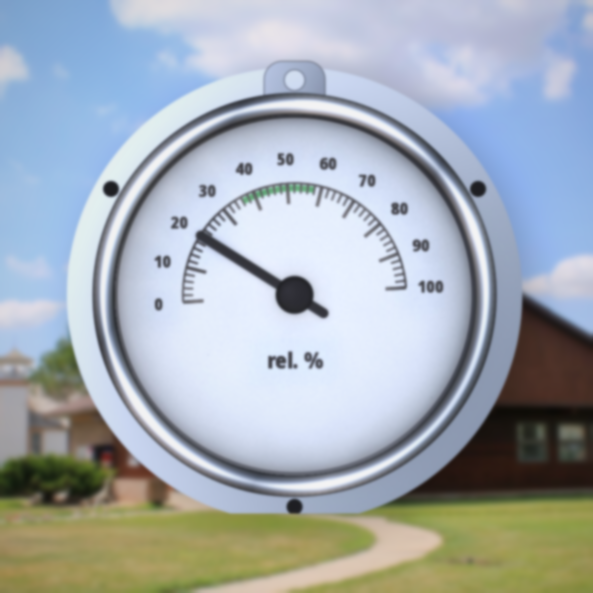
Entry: 20,%
